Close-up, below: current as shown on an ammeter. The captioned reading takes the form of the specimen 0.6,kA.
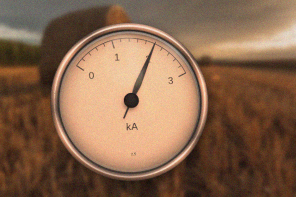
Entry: 2,kA
